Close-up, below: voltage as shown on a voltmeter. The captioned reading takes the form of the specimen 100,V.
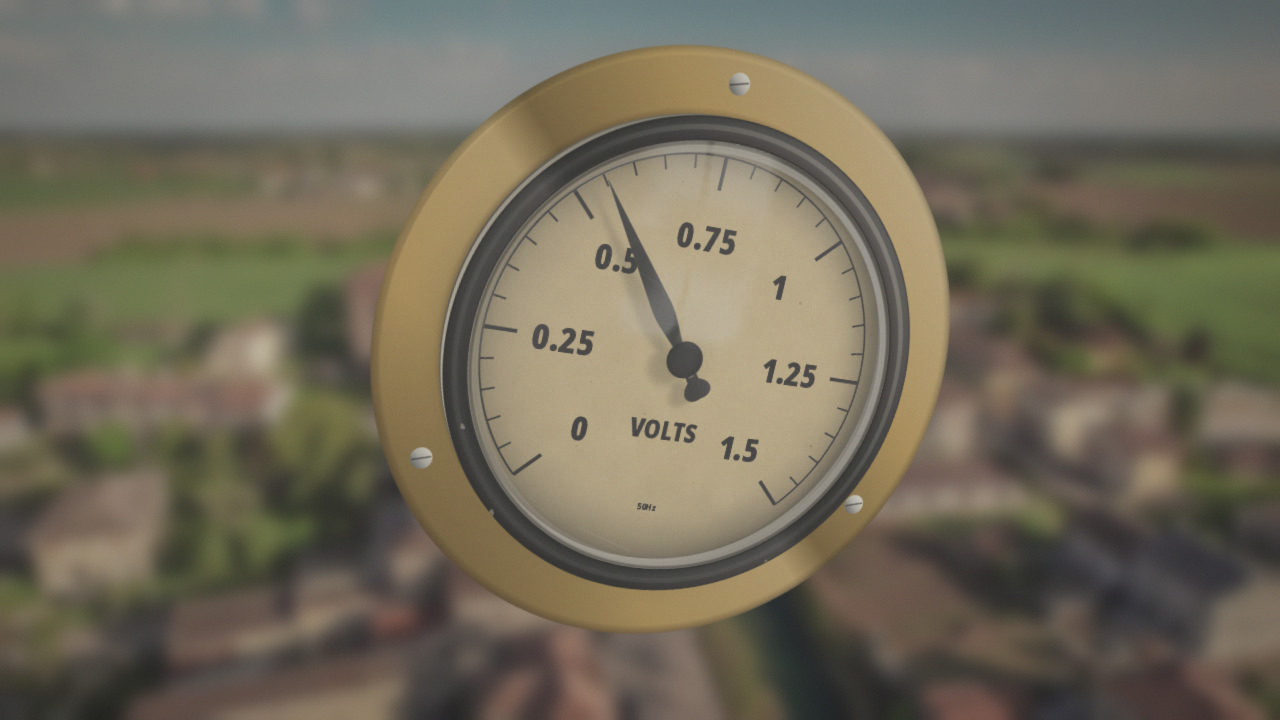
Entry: 0.55,V
